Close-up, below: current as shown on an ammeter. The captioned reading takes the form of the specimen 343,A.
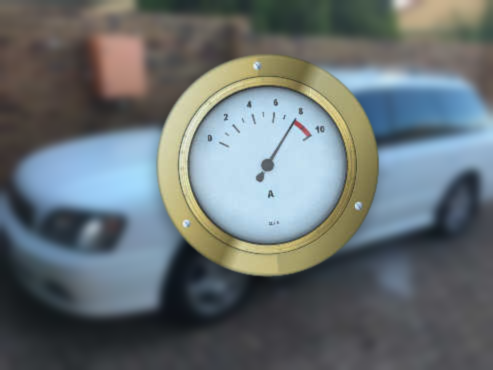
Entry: 8,A
